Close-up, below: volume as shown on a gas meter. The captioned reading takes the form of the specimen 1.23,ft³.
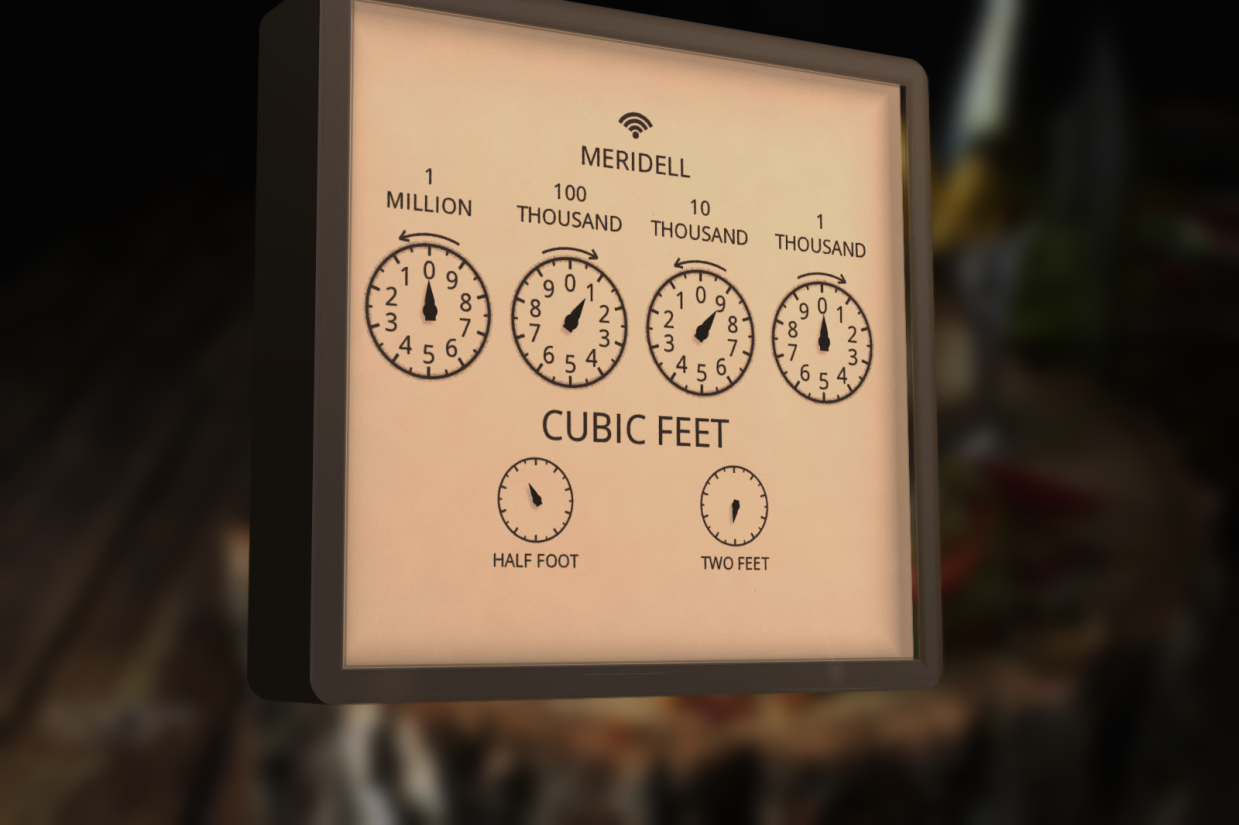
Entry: 9000,ft³
